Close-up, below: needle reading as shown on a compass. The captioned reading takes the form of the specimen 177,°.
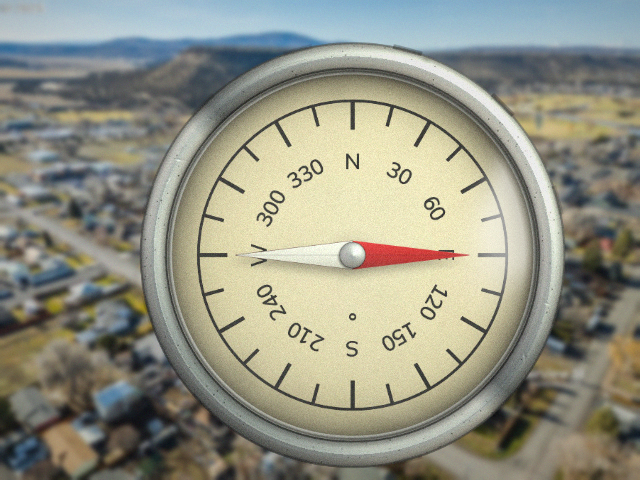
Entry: 90,°
